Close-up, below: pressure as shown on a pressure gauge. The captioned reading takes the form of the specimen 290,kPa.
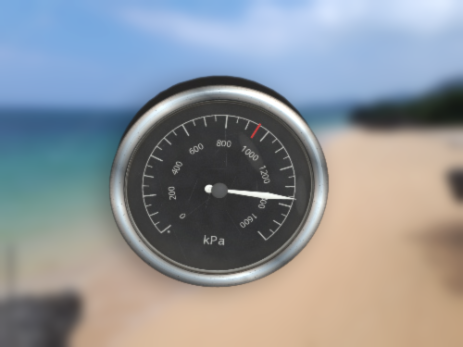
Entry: 1350,kPa
